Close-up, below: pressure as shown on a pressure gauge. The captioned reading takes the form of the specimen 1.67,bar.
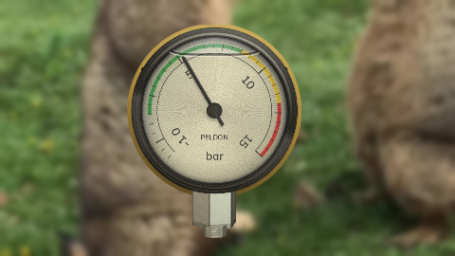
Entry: 5.25,bar
